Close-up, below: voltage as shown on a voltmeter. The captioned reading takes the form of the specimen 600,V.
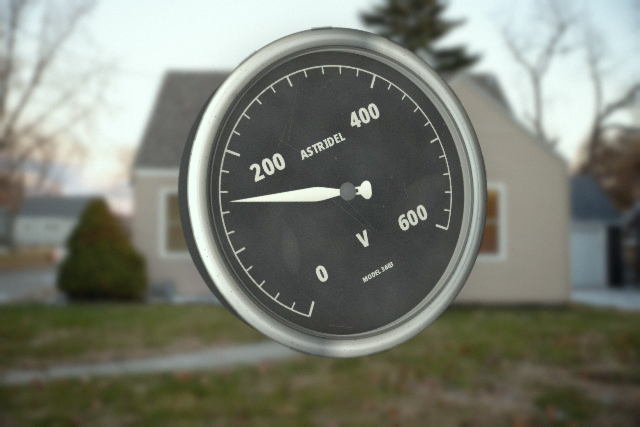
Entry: 150,V
